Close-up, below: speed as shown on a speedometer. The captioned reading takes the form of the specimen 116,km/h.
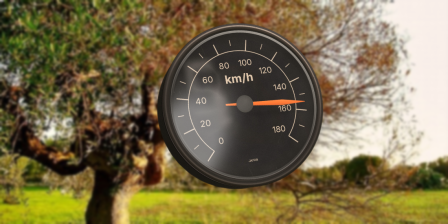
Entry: 155,km/h
